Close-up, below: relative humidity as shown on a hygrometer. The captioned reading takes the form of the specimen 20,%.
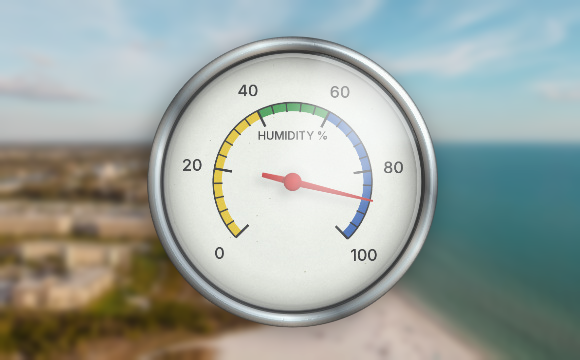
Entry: 88,%
